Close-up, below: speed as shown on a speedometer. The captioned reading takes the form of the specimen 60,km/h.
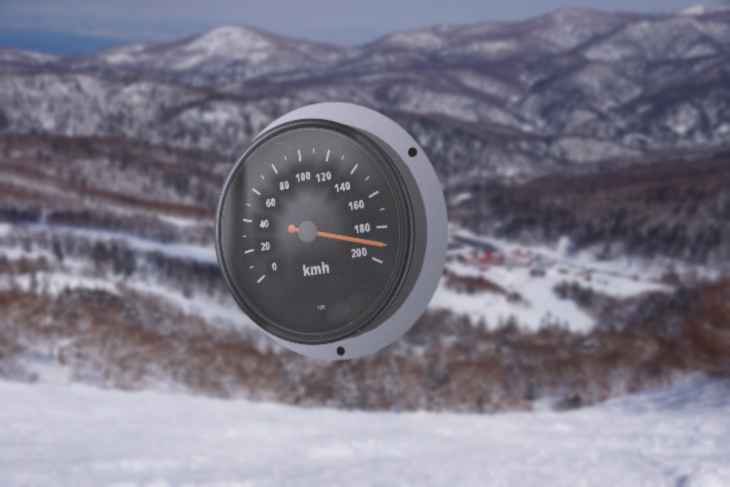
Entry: 190,km/h
